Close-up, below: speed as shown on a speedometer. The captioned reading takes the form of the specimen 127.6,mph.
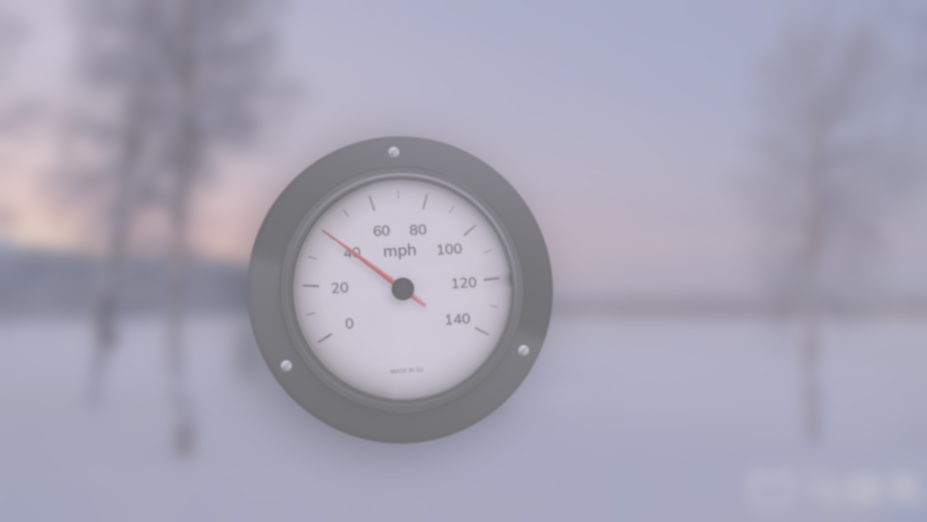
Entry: 40,mph
